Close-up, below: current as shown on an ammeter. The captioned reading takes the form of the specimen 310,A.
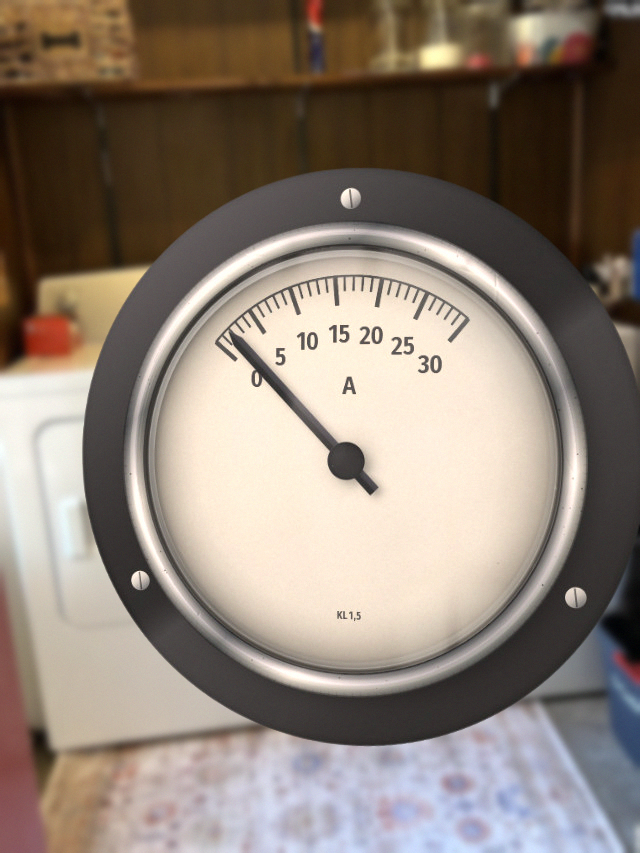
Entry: 2,A
